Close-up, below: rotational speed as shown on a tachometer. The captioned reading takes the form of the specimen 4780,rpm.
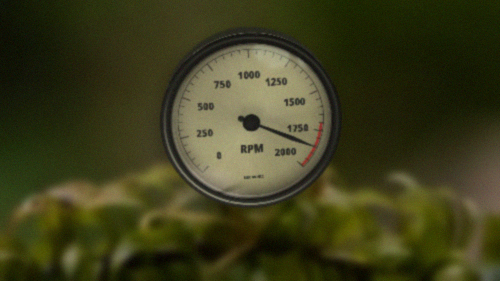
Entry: 1850,rpm
